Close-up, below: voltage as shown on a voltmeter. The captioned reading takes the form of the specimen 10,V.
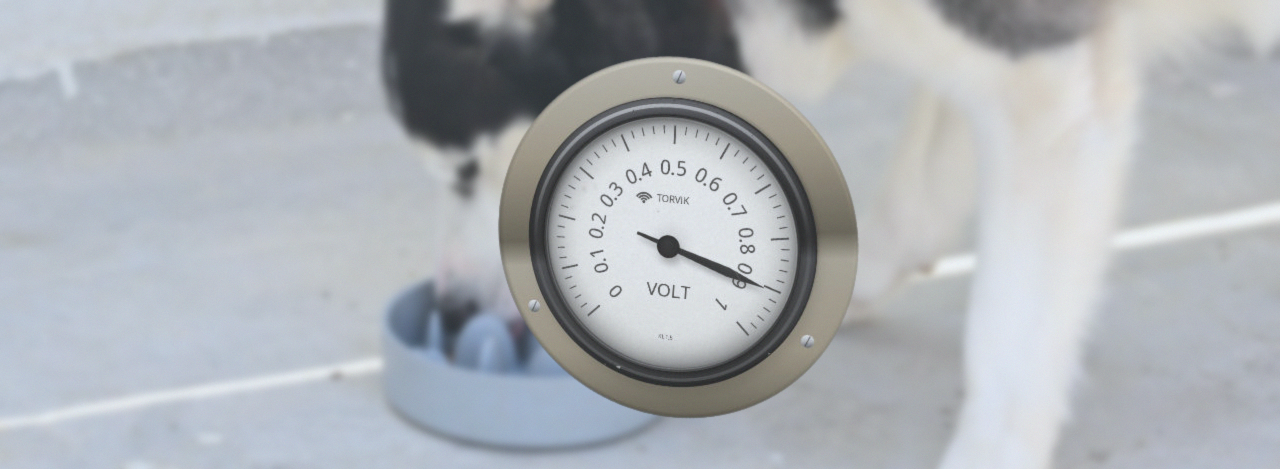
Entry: 0.9,V
